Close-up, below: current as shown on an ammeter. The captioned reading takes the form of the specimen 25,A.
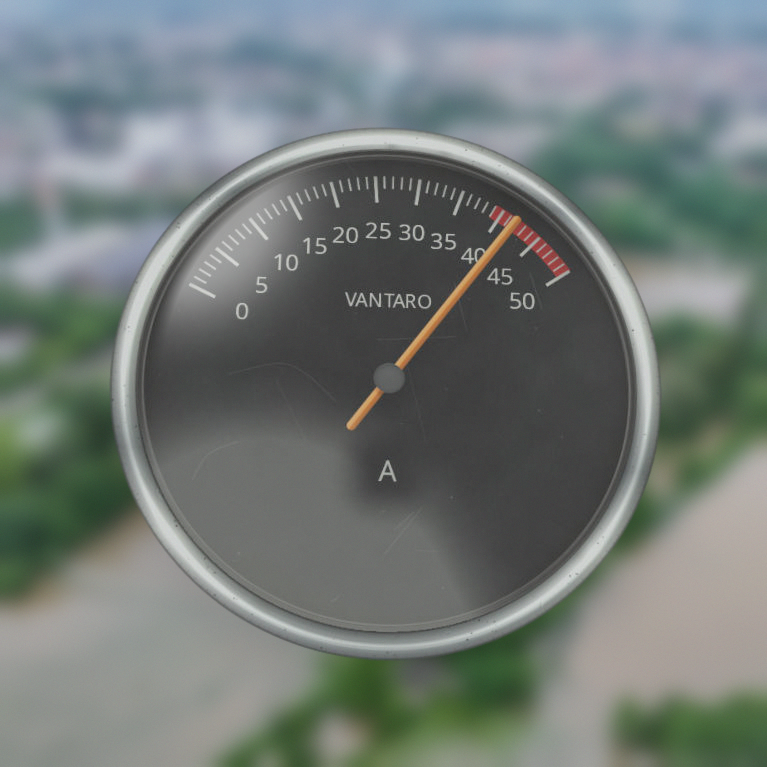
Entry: 42,A
